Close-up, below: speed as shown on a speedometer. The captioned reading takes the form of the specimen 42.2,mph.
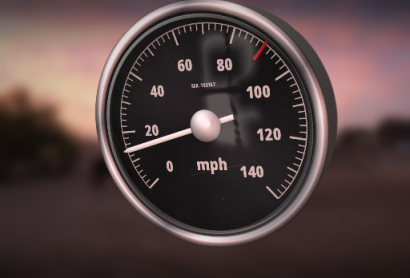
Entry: 14,mph
